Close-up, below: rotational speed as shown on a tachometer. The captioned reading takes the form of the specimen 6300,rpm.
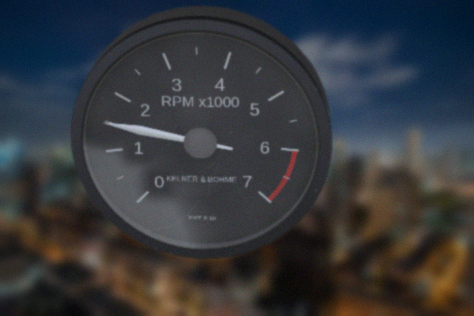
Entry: 1500,rpm
